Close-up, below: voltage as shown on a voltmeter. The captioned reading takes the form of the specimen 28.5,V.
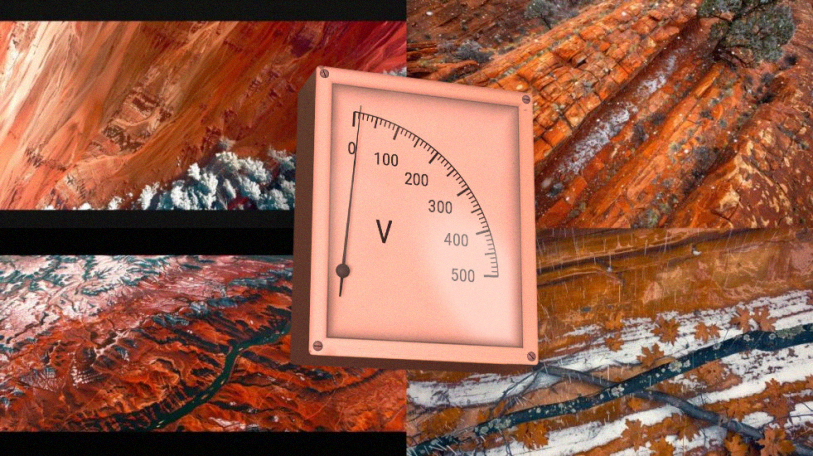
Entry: 10,V
